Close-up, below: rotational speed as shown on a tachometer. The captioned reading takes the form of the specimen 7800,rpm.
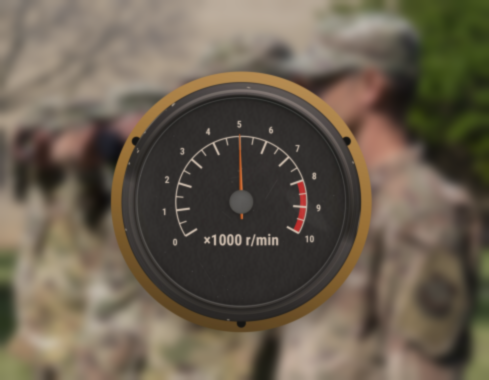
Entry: 5000,rpm
